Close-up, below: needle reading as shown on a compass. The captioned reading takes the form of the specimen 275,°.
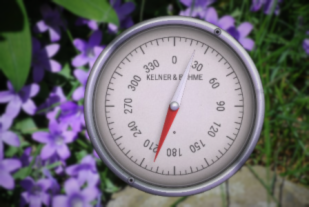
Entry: 200,°
